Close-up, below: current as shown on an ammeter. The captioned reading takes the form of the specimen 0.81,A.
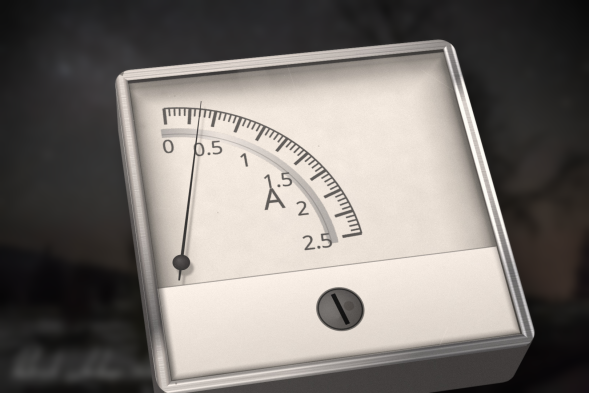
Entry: 0.35,A
